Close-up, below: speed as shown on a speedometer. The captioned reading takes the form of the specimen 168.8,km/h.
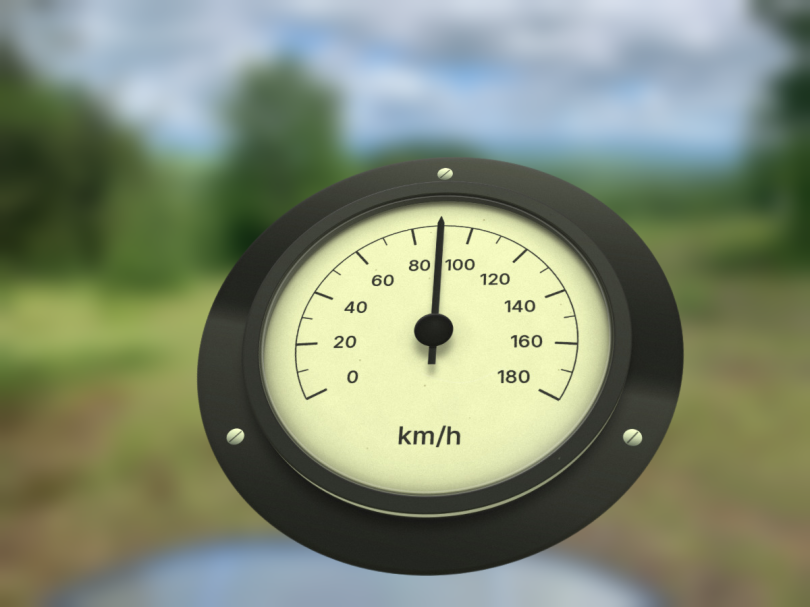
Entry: 90,km/h
